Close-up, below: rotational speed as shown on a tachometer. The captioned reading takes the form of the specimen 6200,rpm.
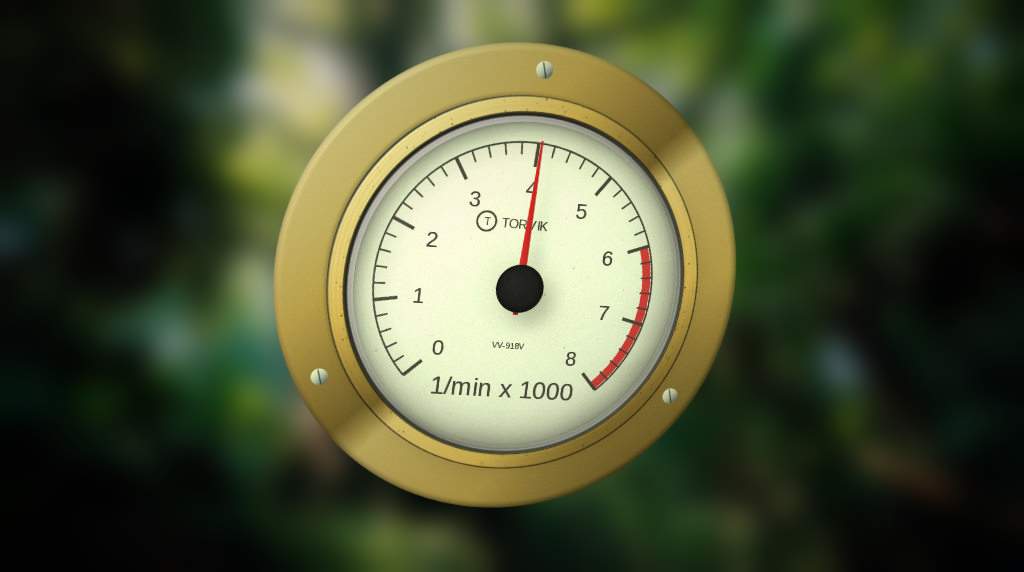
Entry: 4000,rpm
